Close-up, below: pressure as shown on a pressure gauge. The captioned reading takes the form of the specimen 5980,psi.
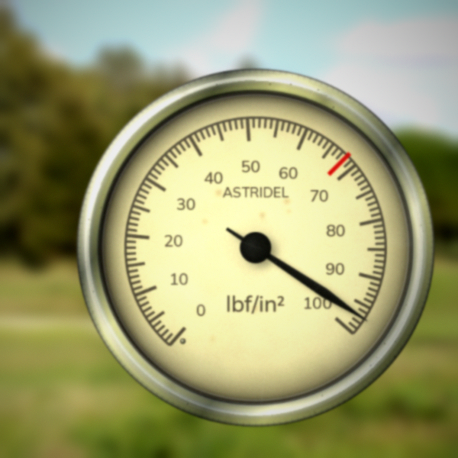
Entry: 97,psi
